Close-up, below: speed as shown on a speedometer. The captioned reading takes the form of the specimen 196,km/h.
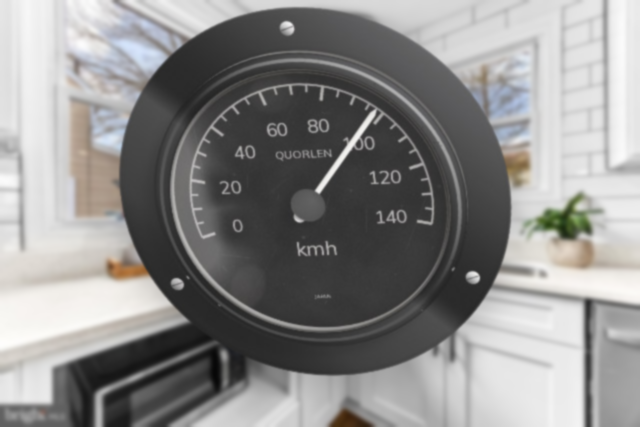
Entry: 97.5,km/h
